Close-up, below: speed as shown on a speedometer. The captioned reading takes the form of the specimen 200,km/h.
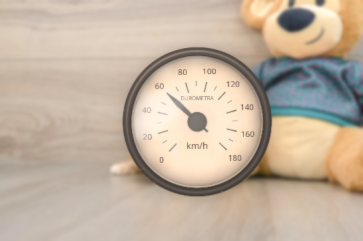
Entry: 60,km/h
